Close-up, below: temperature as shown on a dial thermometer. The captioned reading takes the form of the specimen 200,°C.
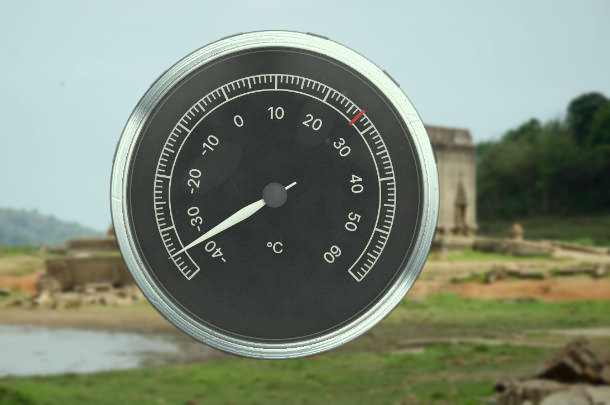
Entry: -35,°C
